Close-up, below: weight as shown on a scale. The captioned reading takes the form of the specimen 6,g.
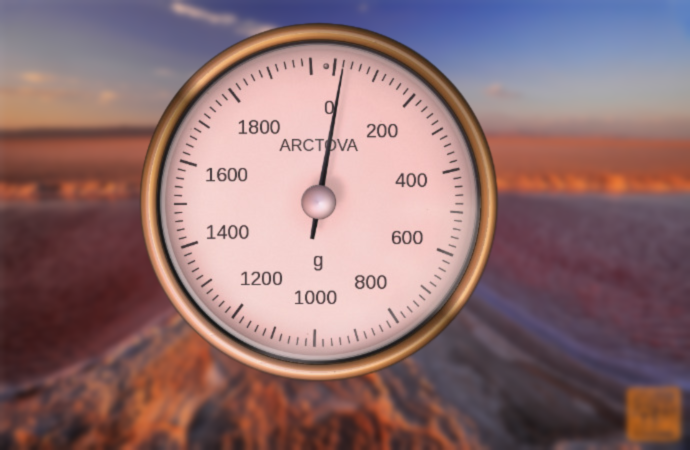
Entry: 20,g
